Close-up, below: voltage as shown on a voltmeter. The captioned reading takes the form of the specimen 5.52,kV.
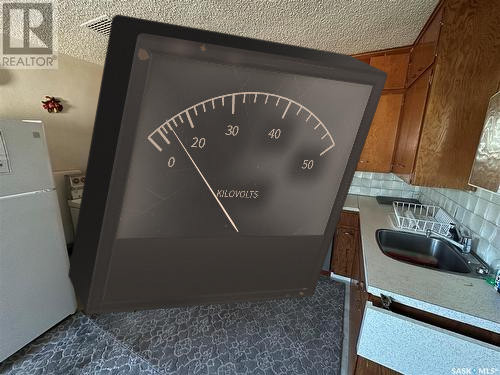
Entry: 14,kV
